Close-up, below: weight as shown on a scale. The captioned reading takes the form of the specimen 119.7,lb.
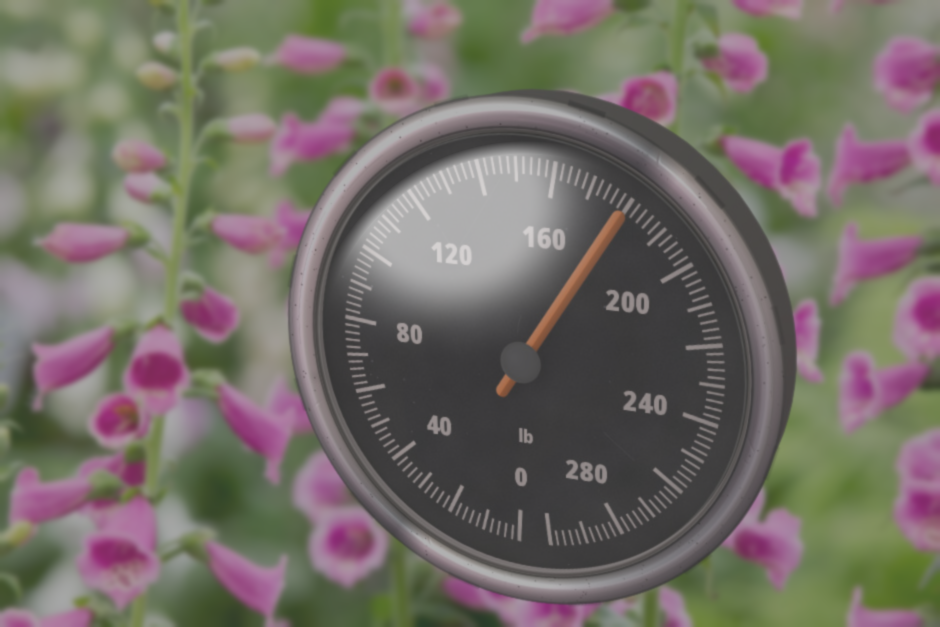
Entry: 180,lb
